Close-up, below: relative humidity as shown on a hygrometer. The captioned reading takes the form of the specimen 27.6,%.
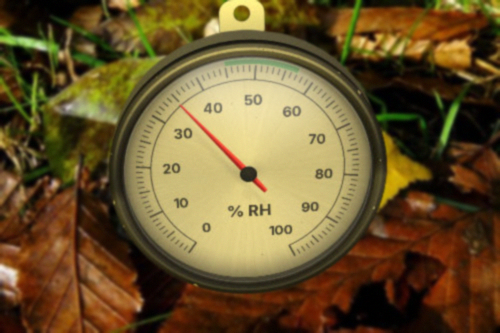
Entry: 35,%
